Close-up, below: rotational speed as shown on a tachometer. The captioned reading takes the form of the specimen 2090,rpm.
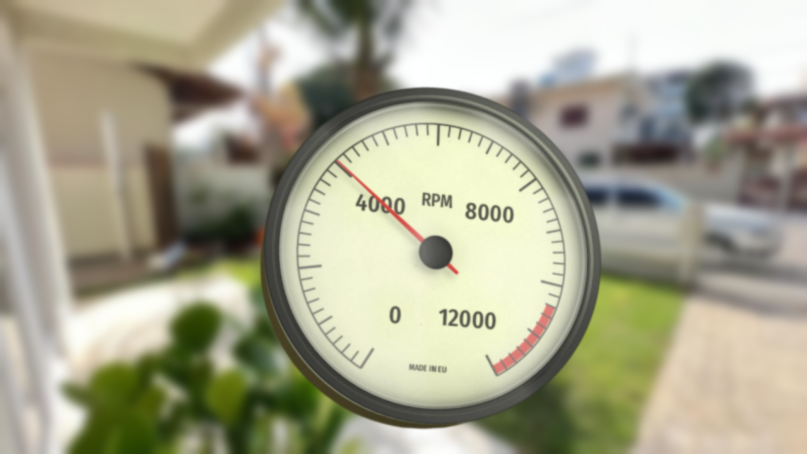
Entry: 4000,rpm
